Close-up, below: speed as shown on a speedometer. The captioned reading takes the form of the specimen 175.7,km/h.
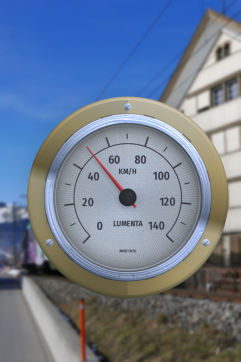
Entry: 50,km/h
